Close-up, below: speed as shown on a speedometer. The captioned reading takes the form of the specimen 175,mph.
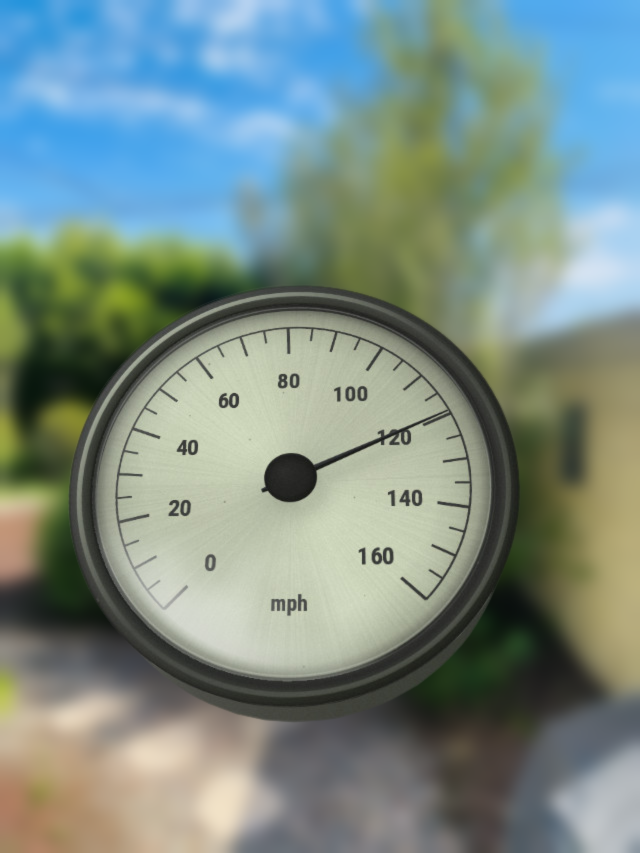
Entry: 120,mph
